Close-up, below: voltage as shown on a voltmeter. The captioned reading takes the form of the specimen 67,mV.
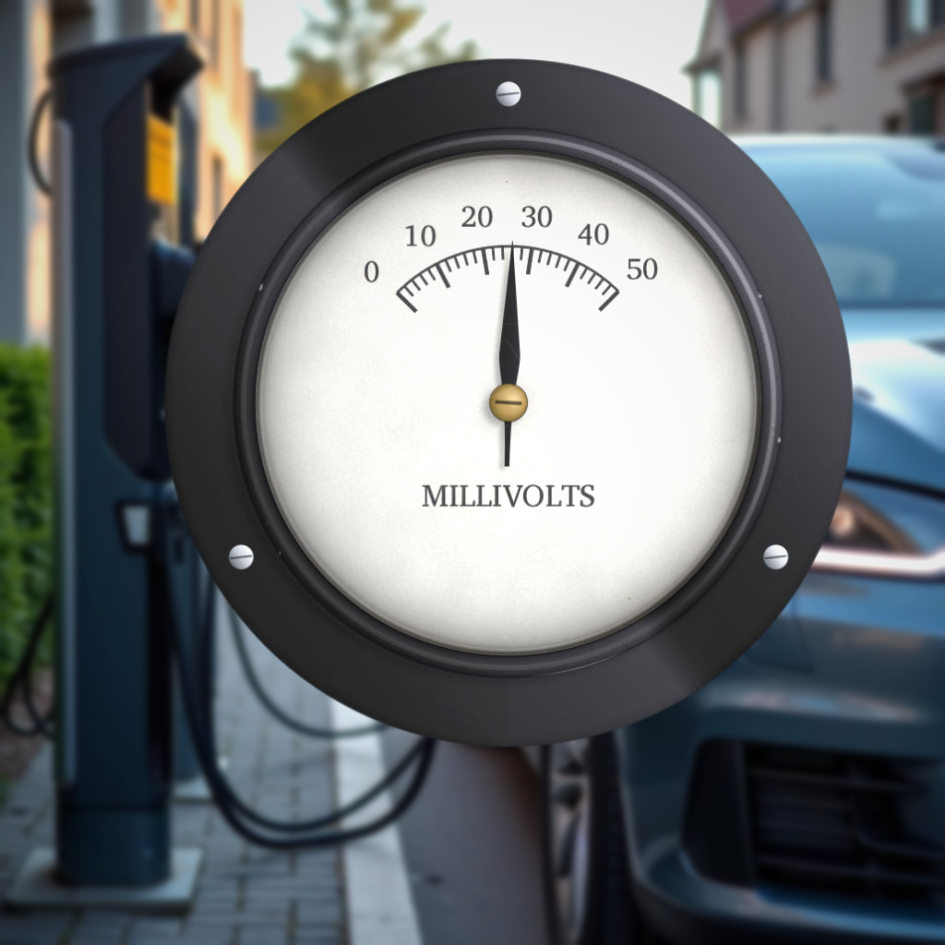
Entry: 26,mV
